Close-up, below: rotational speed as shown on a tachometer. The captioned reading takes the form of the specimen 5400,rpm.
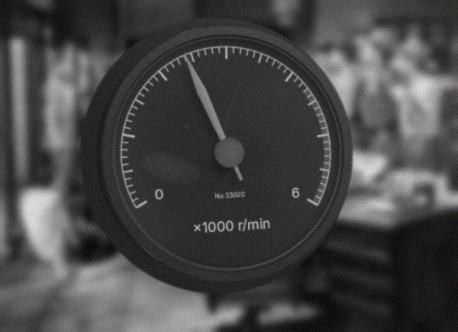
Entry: 2400,rpm
